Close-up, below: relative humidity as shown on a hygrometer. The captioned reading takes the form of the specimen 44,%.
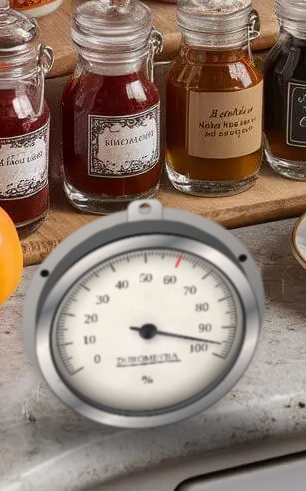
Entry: 95,%
